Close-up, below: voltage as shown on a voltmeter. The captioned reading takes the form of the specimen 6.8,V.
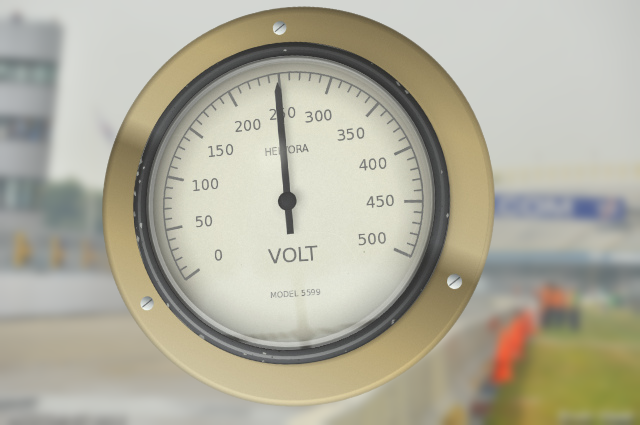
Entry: 250,V
